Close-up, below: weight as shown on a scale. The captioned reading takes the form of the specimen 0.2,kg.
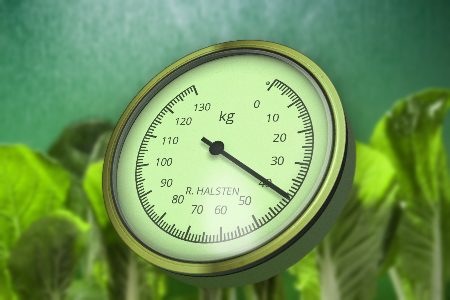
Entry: 40,kg
